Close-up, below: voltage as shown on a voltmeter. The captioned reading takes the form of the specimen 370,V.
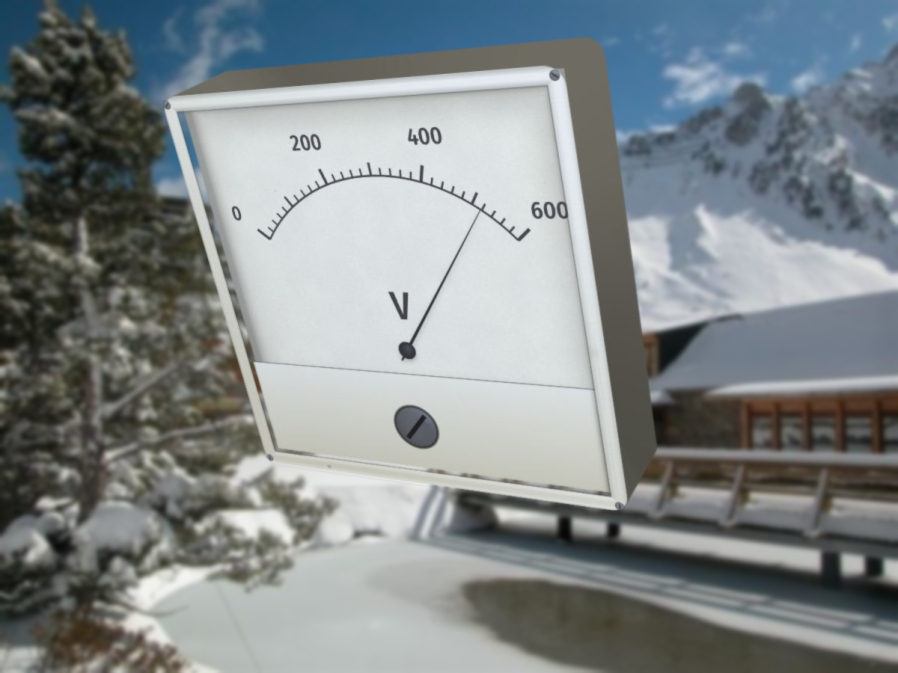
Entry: 520,V
